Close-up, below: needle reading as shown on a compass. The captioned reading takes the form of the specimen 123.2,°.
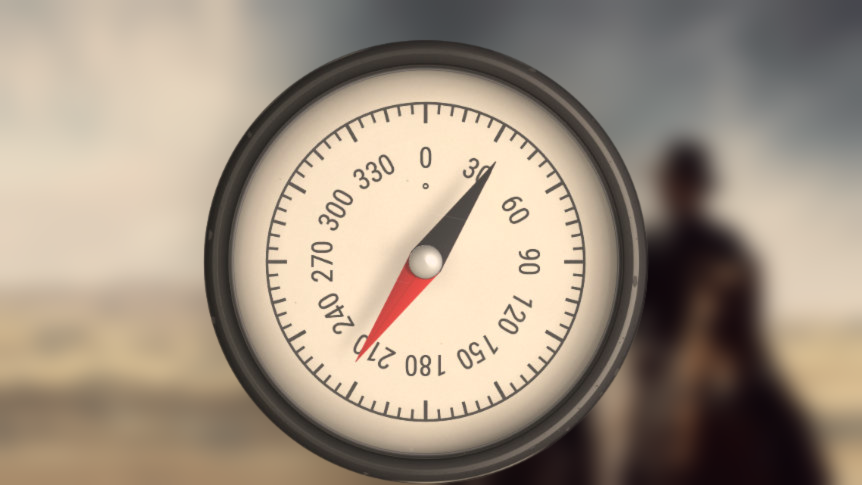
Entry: 215,°
